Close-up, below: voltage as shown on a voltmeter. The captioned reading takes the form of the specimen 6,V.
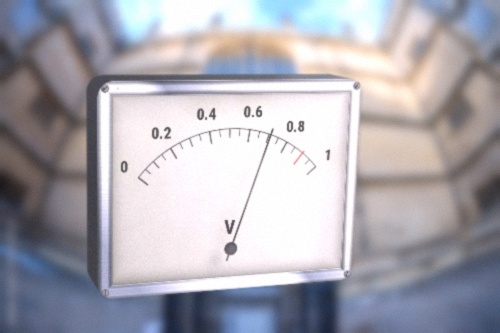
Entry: 0.7,V
